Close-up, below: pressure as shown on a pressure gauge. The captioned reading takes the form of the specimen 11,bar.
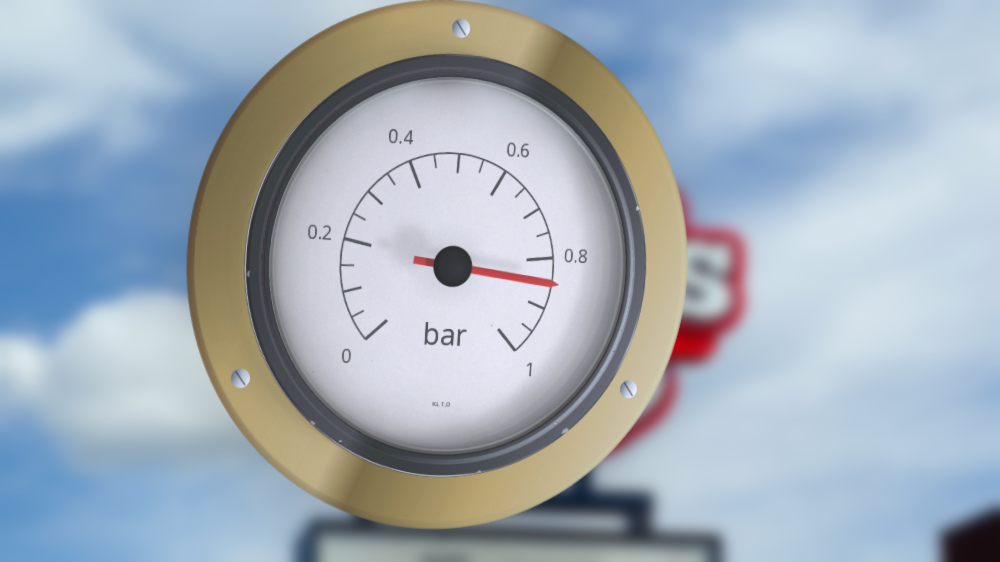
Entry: 0.85,bar
